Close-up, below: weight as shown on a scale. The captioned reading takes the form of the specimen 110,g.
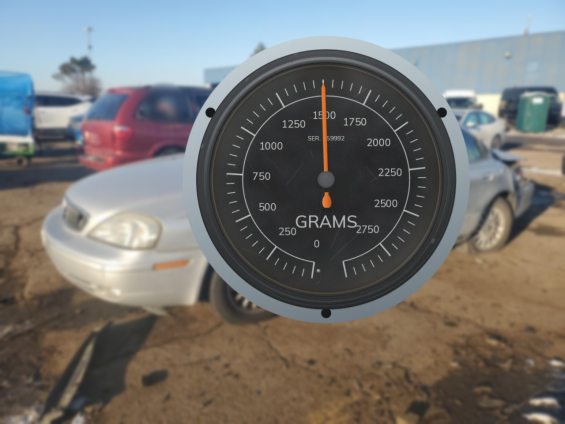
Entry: 1500,g
